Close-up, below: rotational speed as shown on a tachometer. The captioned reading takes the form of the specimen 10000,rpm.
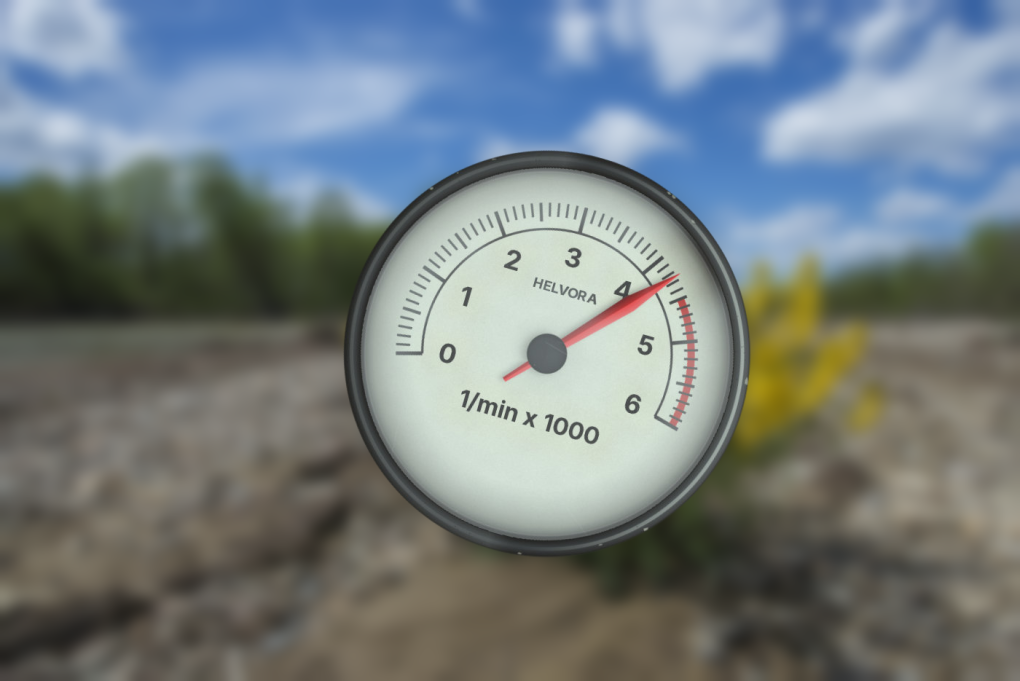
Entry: 4250,rpm
